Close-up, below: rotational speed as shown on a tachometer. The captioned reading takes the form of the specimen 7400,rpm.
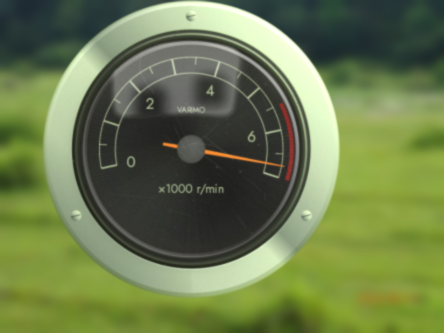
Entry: 6750,rpm
